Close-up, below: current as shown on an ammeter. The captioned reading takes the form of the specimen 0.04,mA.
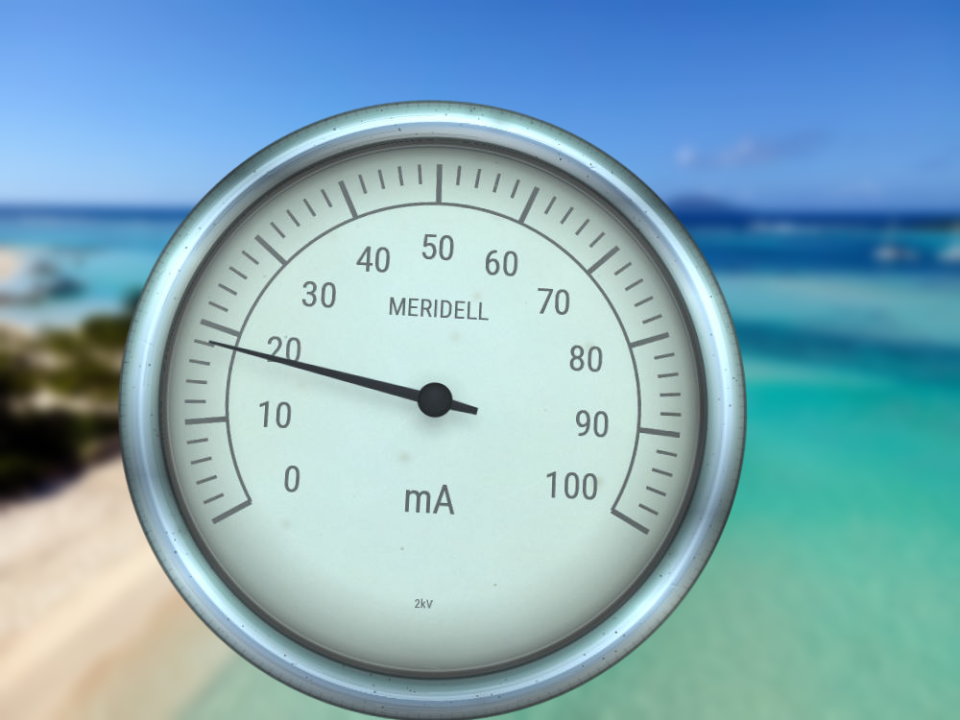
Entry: 18,mA
